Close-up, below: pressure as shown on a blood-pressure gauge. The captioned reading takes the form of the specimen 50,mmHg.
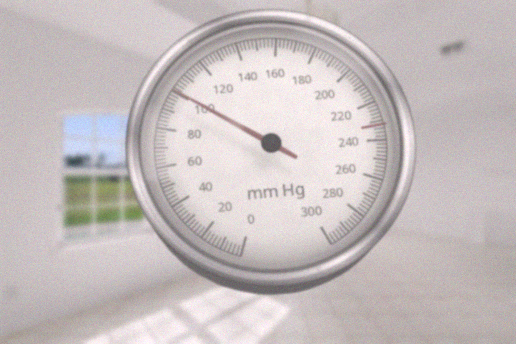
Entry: 100,mmHg
